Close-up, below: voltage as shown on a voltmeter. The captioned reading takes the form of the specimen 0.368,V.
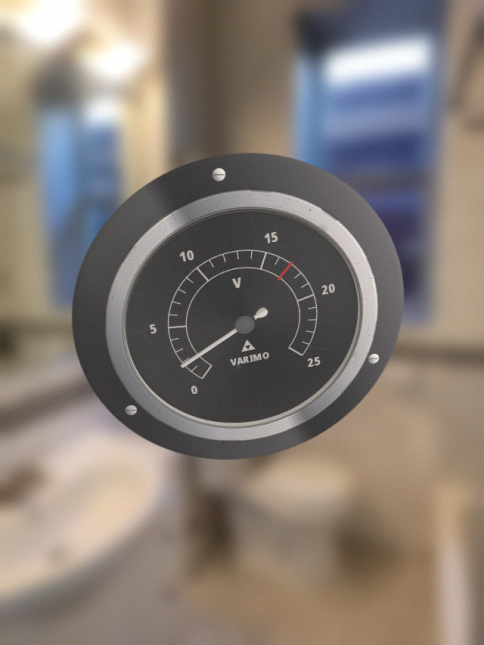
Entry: 2,V
